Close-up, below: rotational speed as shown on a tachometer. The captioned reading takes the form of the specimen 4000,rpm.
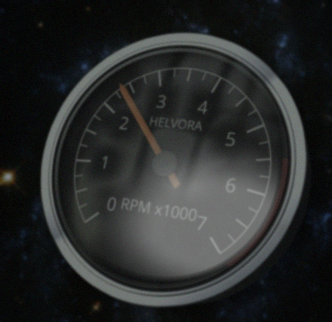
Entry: 2375,rpm
